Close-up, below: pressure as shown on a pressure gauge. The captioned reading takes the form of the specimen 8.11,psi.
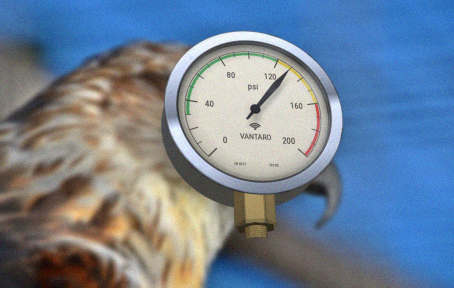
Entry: 130,psi
